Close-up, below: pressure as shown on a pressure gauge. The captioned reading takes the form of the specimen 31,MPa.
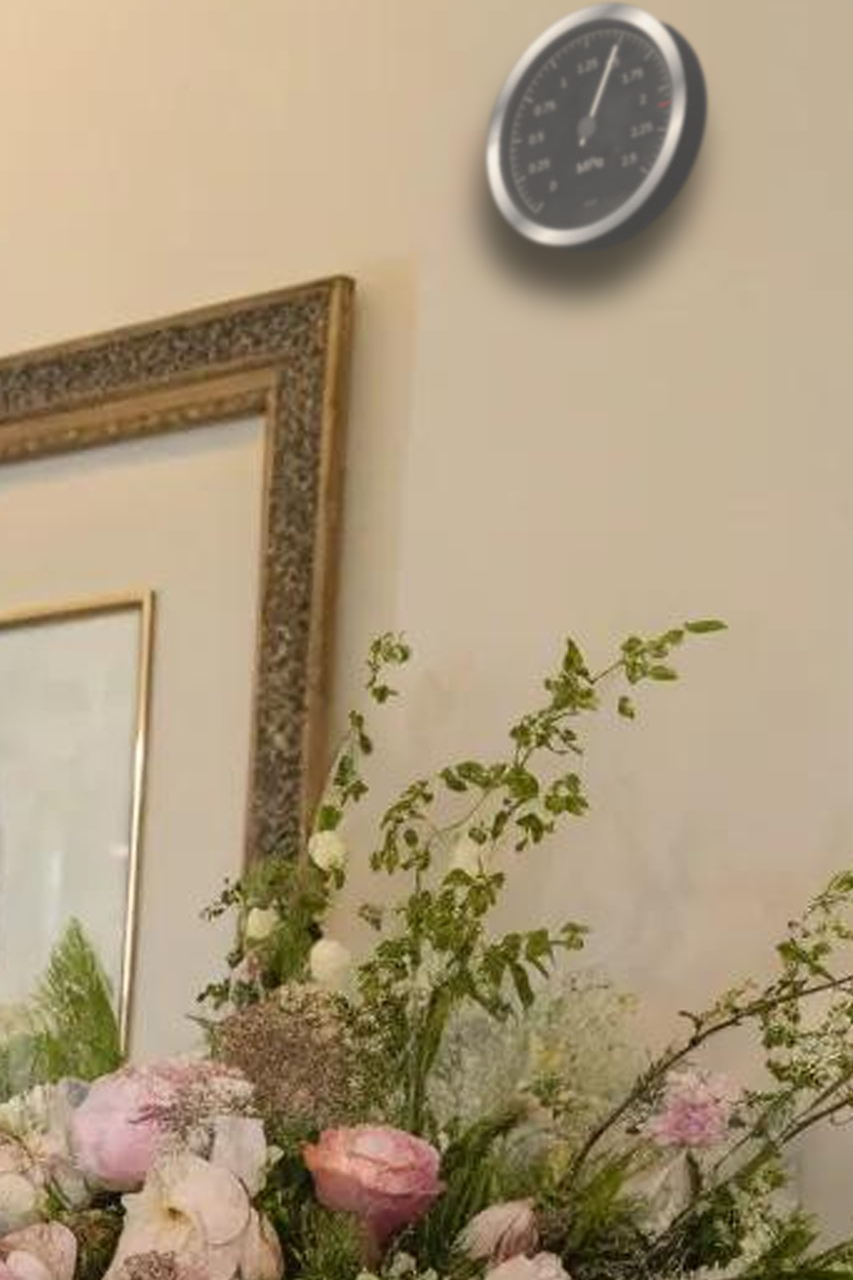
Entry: 1.5,MPa
